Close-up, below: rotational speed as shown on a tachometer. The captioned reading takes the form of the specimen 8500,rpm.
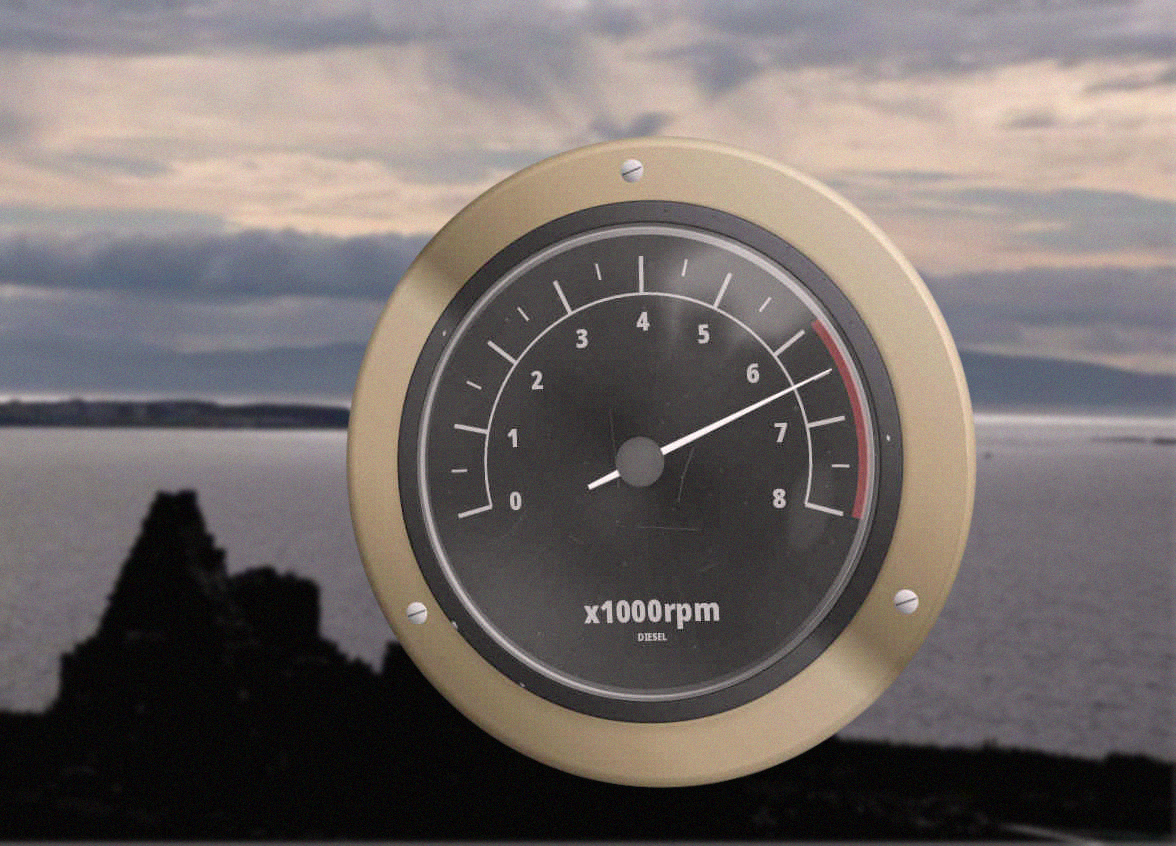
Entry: 6500,rpm
